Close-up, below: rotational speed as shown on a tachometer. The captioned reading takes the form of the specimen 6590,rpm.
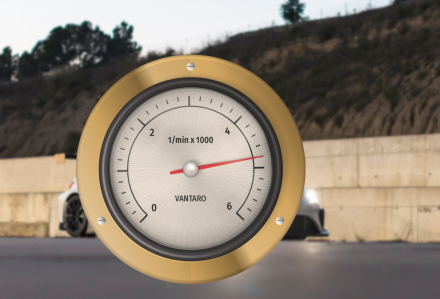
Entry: 4800,rpm
